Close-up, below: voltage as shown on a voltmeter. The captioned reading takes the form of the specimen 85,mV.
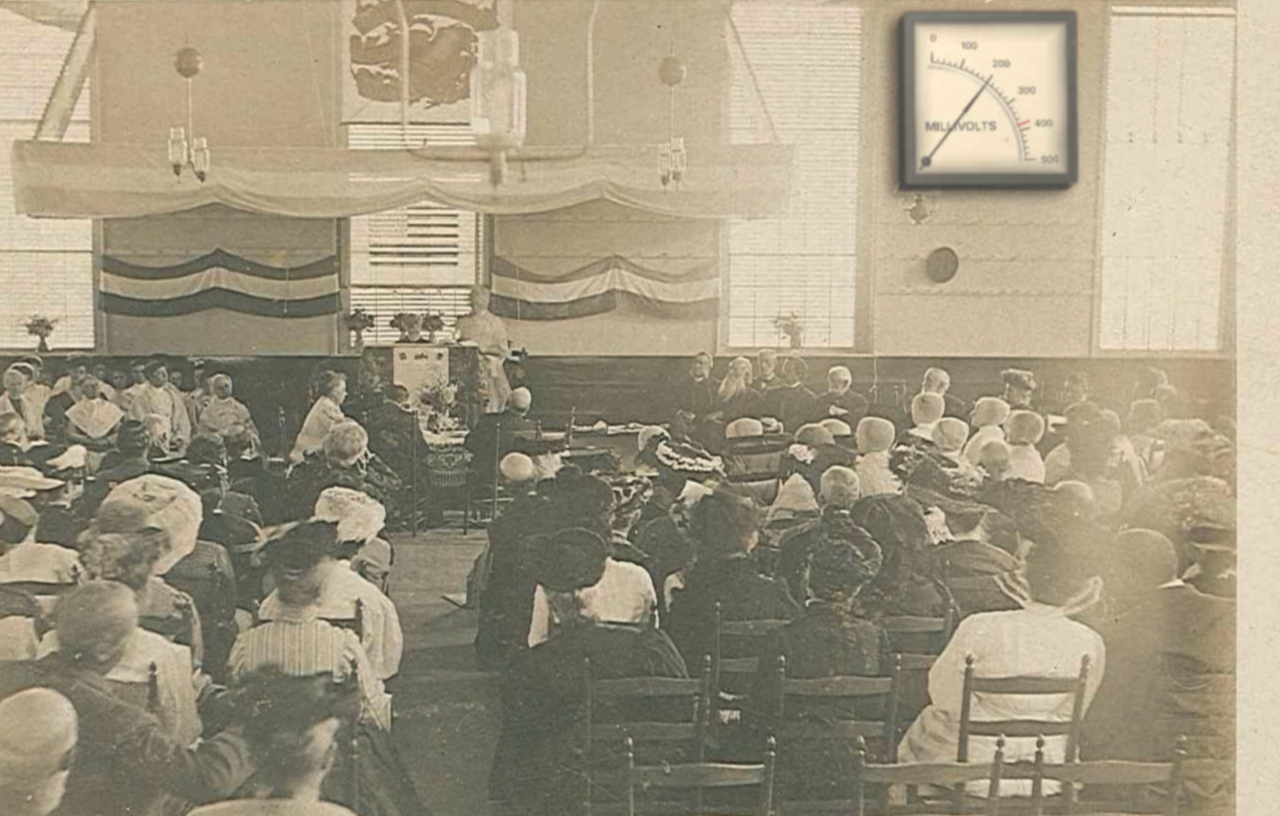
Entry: 200,mV
